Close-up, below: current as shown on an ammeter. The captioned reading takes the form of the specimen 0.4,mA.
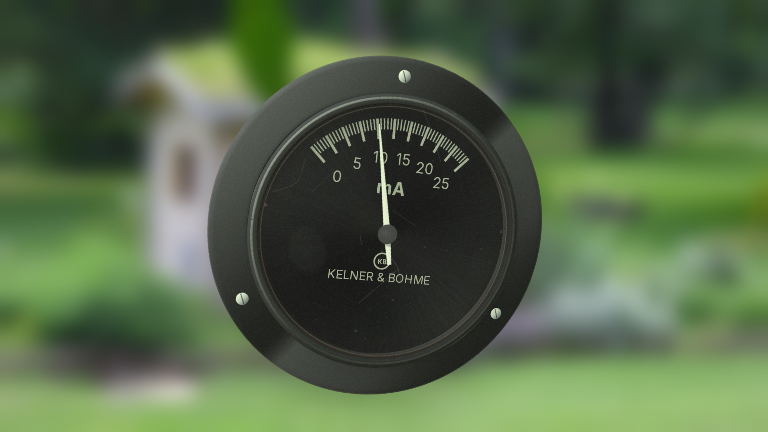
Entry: 10,mA
